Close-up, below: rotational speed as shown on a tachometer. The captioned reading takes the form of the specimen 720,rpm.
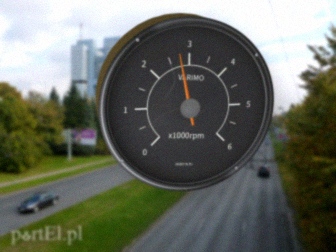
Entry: 2750,rpm
